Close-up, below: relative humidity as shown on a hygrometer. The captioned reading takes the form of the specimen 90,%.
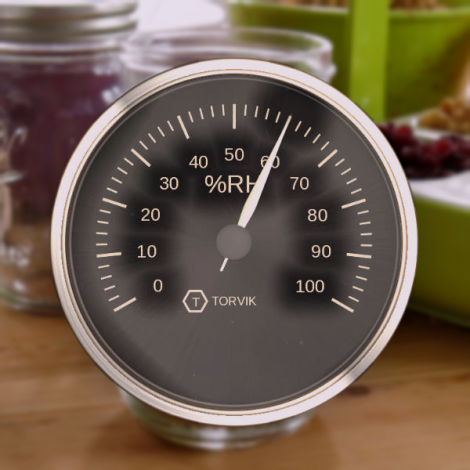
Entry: 60,%
